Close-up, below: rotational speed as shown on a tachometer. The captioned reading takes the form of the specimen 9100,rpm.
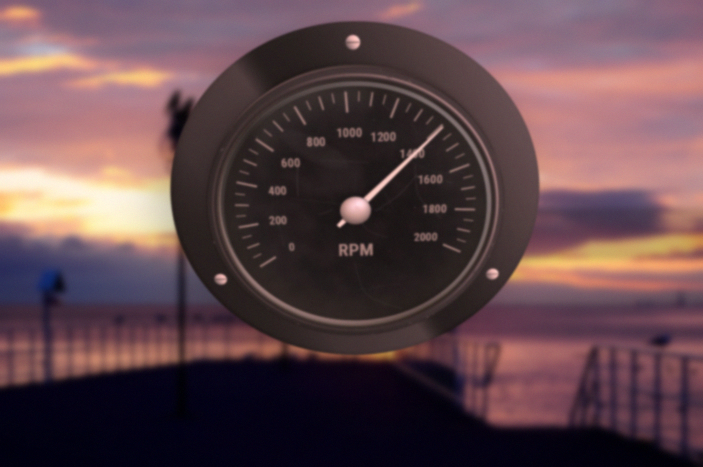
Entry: 1400,rpm
